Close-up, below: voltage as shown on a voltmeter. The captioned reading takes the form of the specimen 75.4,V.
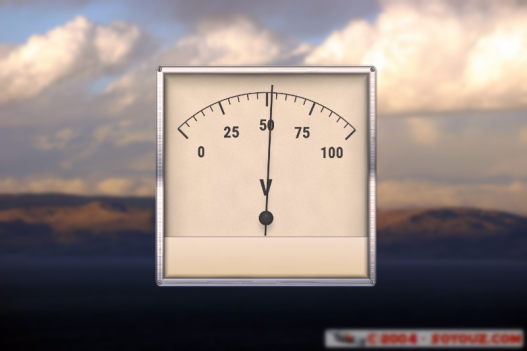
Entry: 52.5,V
